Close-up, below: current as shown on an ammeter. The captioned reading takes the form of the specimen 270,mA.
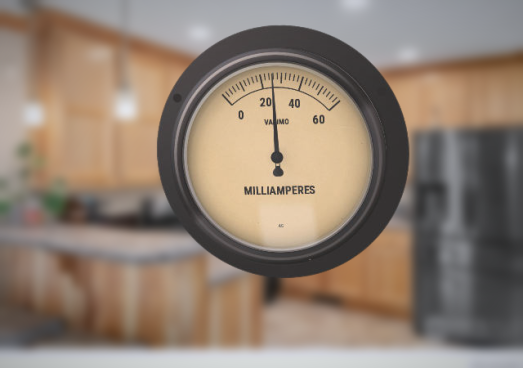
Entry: 26,mA
